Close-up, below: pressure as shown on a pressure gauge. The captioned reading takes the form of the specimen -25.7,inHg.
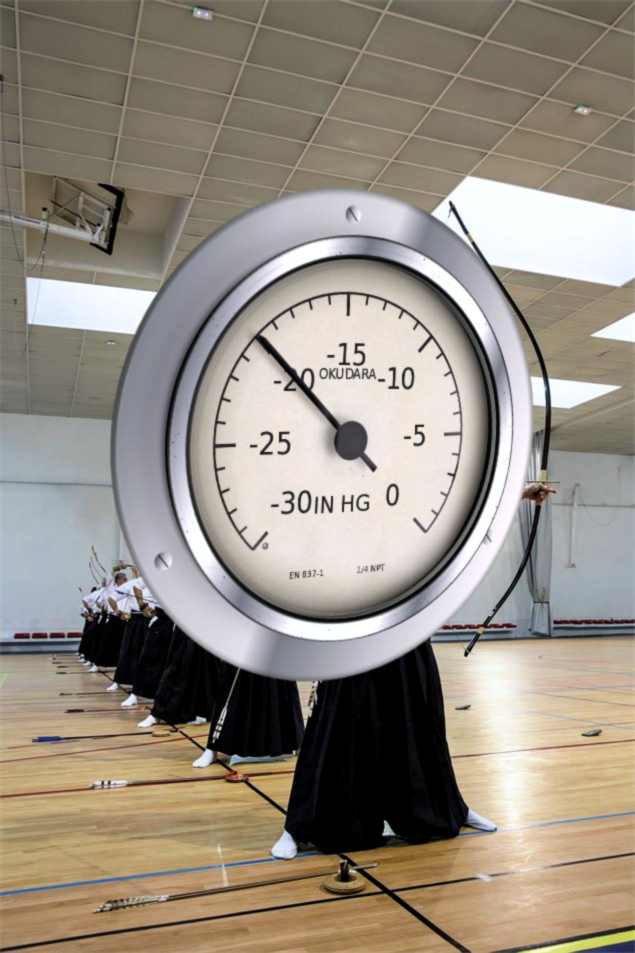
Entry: -20,inHg
